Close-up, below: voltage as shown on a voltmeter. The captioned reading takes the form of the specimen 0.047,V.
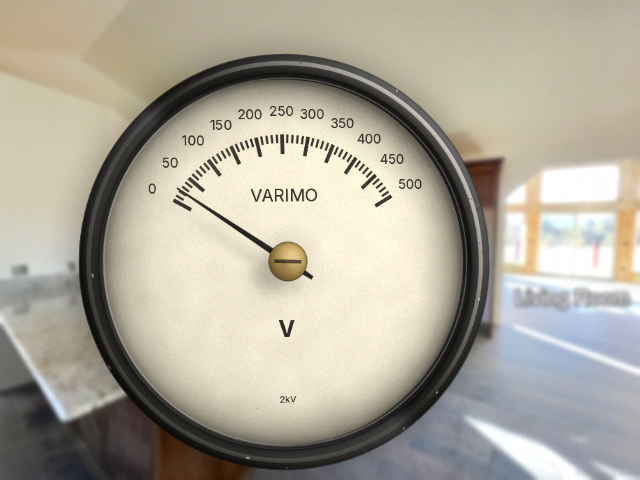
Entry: 20,V
